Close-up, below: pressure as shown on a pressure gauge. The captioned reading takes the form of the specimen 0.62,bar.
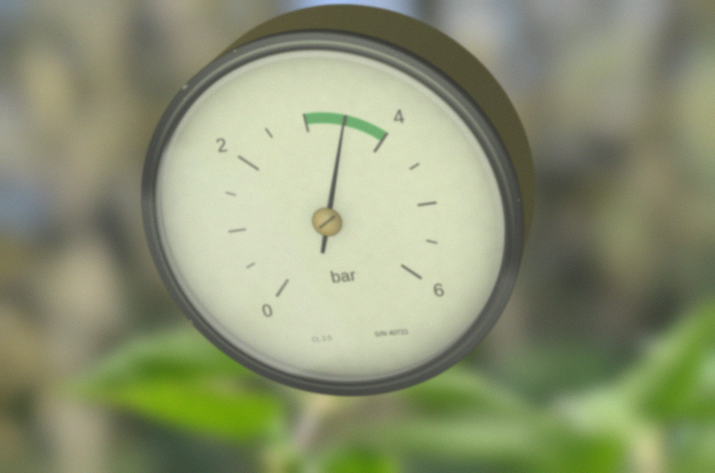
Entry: 3.5,bar
